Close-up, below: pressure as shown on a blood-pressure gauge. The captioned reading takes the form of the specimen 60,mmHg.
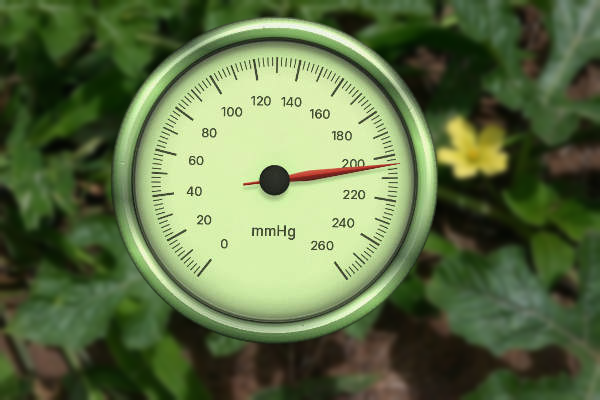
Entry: 204,mmHg
